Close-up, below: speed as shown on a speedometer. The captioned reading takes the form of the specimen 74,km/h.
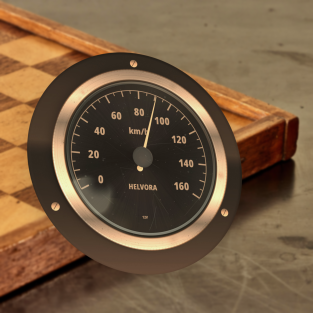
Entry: 90,km/h
